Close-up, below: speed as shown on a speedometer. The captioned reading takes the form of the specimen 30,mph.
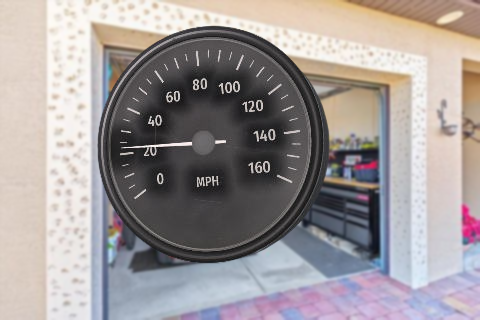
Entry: 22.5,mph
